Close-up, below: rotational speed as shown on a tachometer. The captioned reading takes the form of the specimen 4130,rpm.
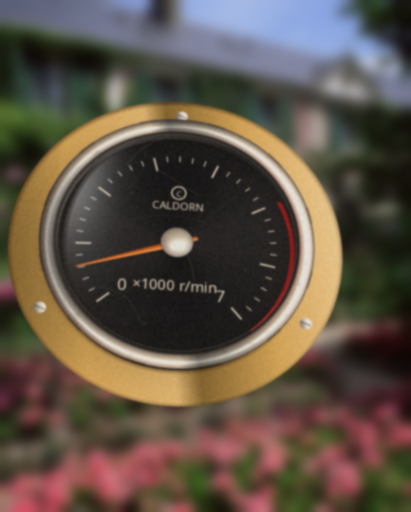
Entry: 600,rpm
